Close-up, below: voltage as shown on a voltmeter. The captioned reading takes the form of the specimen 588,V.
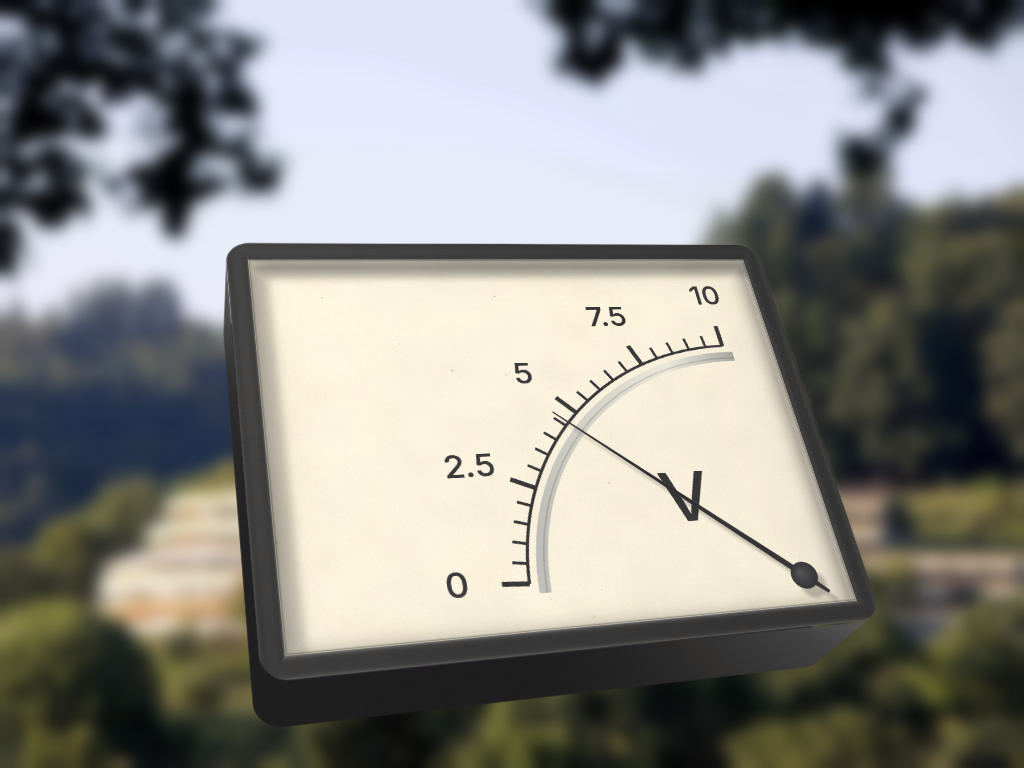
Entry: 4.5,V
